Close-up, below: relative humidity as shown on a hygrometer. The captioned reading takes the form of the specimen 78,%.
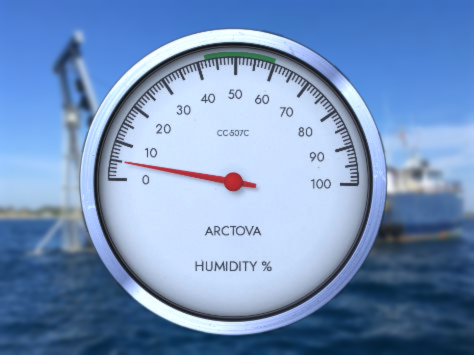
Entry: 5,%
